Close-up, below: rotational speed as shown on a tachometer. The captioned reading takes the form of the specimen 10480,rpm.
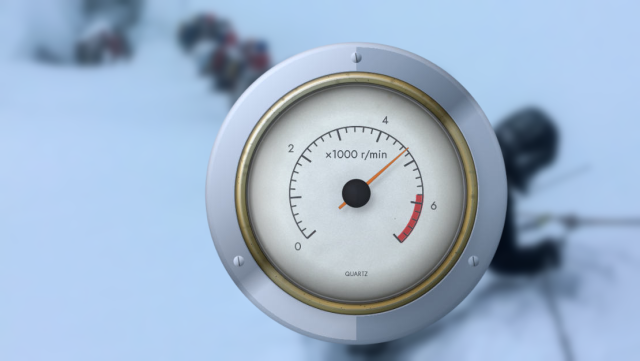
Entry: 4700,rpm
